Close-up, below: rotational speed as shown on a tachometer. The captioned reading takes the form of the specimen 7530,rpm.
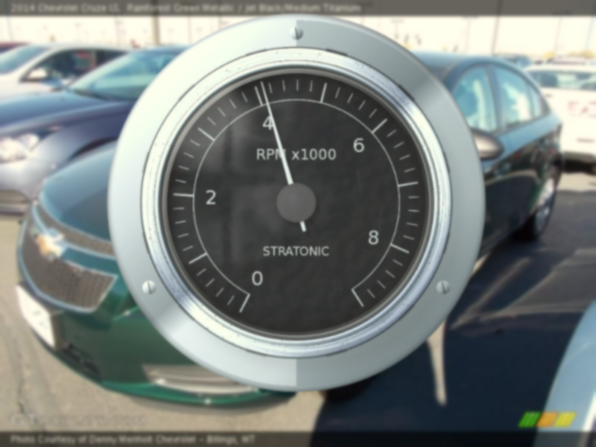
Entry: 4100,rpm
